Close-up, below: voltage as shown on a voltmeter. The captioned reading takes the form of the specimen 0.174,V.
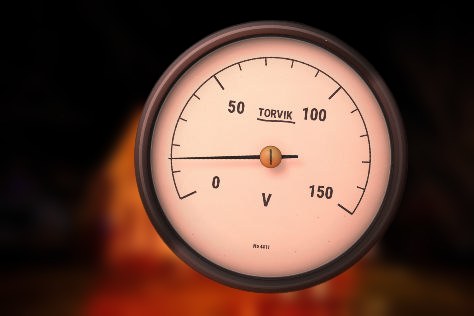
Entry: 15,V
